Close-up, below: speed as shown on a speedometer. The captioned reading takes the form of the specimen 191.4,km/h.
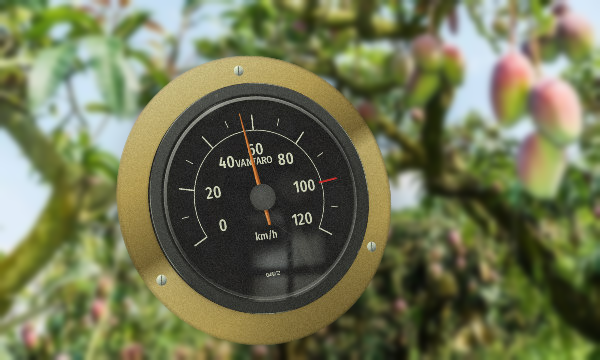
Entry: 55,km/h
